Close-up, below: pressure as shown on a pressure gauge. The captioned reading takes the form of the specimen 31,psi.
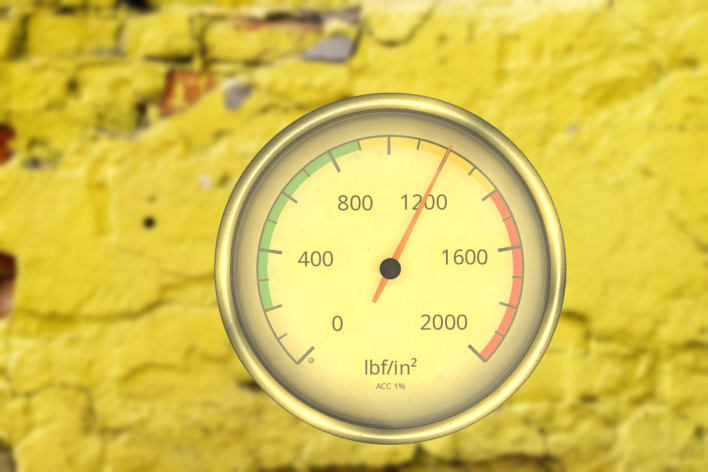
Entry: 1200,psi
